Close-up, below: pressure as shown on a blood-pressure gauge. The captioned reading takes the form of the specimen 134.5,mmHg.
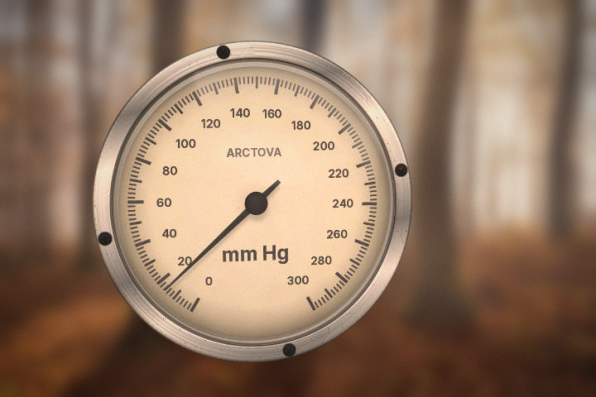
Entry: 16,mmHg
